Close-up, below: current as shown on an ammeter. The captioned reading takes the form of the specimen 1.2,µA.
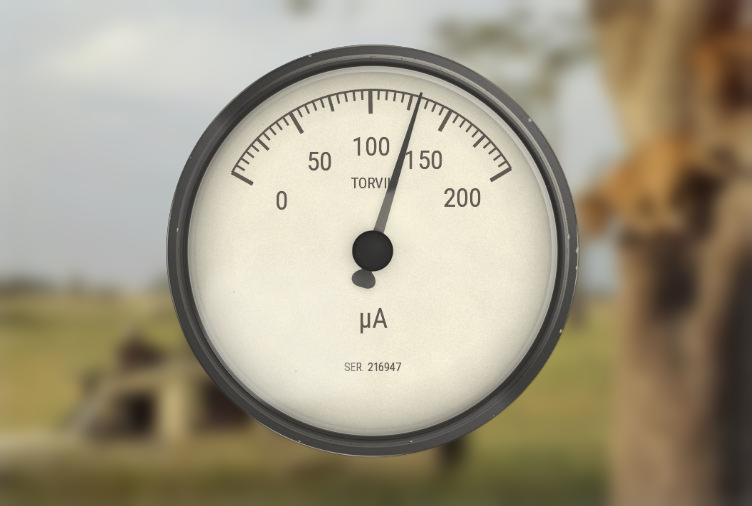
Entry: 130,µA
